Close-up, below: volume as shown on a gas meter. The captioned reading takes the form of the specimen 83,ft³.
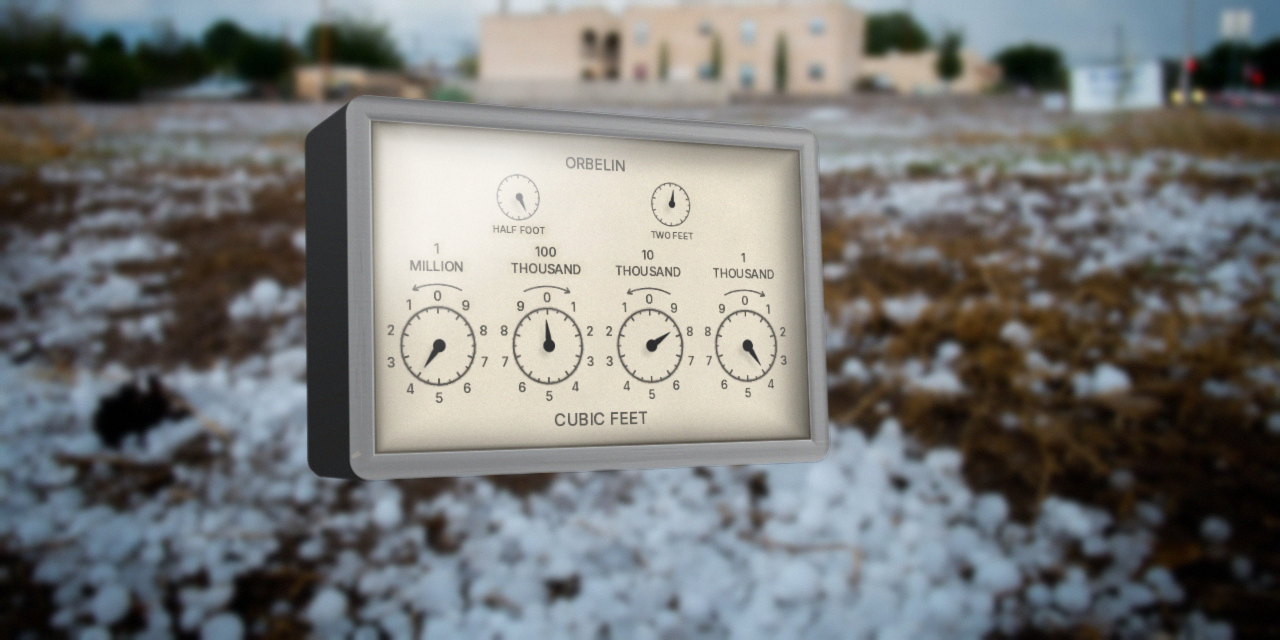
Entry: 398400,ft³
